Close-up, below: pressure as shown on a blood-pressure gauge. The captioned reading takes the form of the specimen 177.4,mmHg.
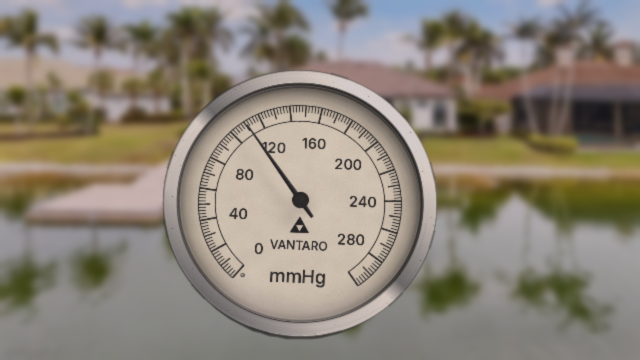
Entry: 110,mmHg
